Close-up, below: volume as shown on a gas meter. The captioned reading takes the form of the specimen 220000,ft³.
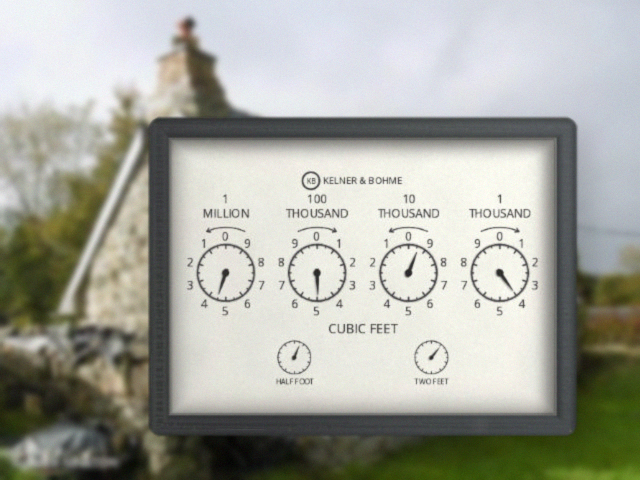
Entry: 449400,ft³
